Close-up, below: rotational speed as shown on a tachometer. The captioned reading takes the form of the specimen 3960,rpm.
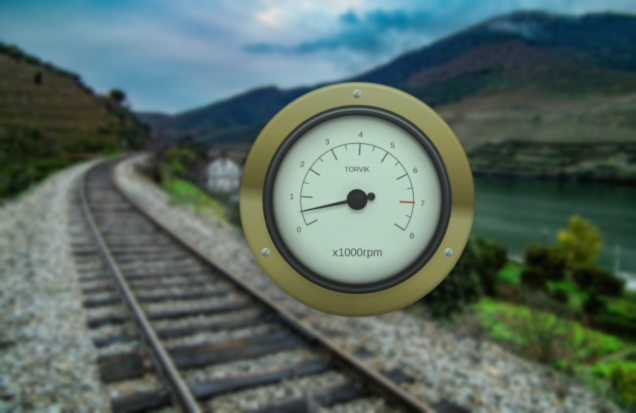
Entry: 500,rpm
